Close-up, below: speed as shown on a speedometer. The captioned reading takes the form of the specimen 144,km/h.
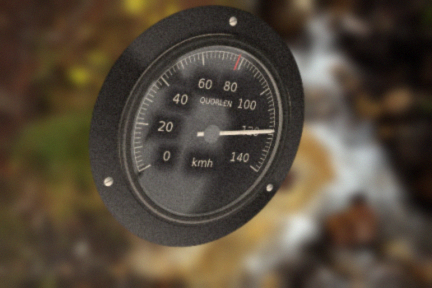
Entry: 120,km/h
